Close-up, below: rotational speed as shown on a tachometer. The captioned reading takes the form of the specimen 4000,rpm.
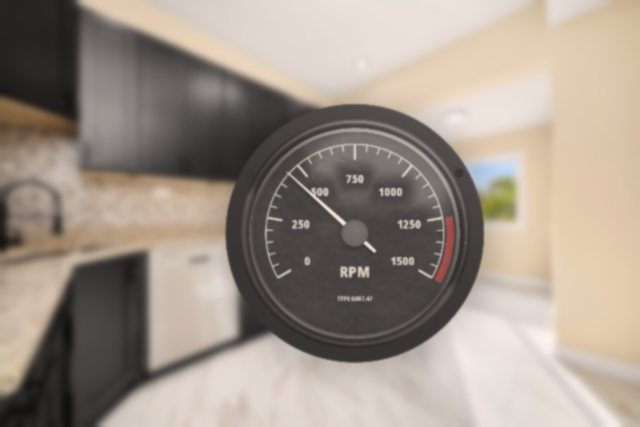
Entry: 450,rpm
